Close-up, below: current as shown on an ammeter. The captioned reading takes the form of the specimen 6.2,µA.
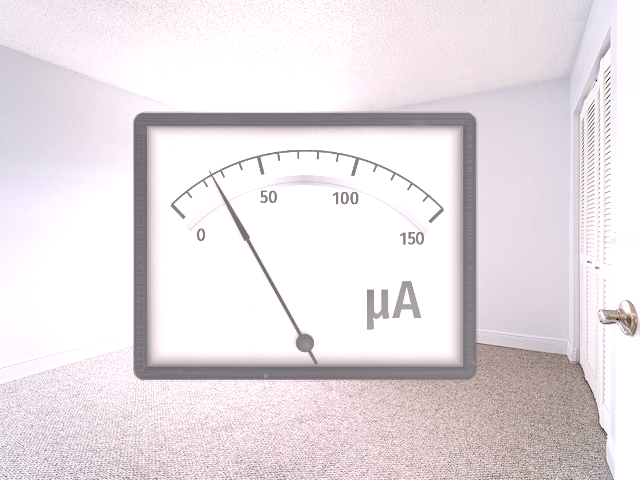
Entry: 25,µA
